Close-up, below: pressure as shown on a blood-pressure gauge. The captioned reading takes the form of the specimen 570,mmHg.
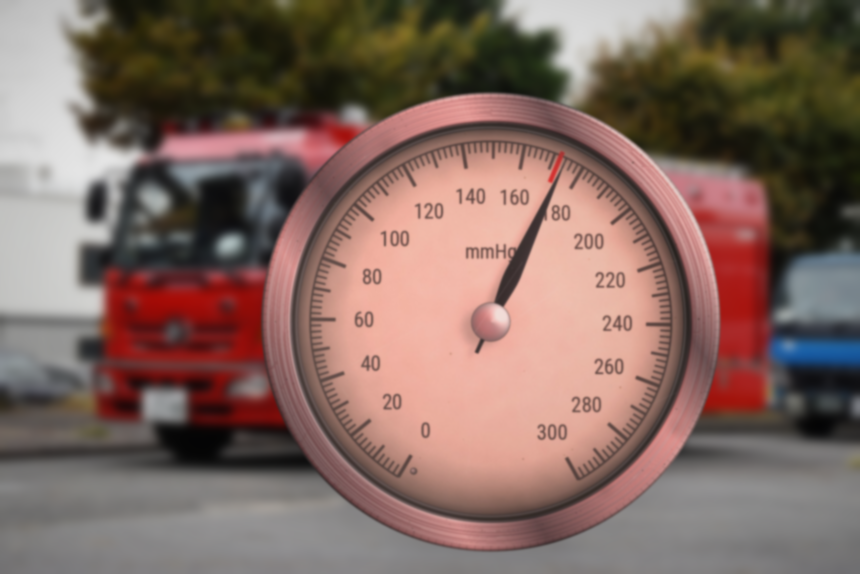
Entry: 174,mmHg
